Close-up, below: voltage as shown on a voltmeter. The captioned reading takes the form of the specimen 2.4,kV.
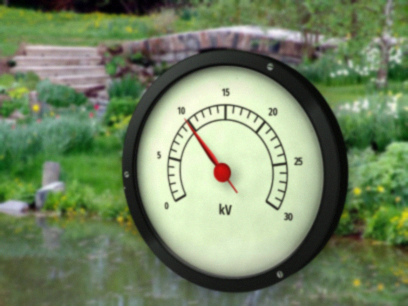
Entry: 10,kV
